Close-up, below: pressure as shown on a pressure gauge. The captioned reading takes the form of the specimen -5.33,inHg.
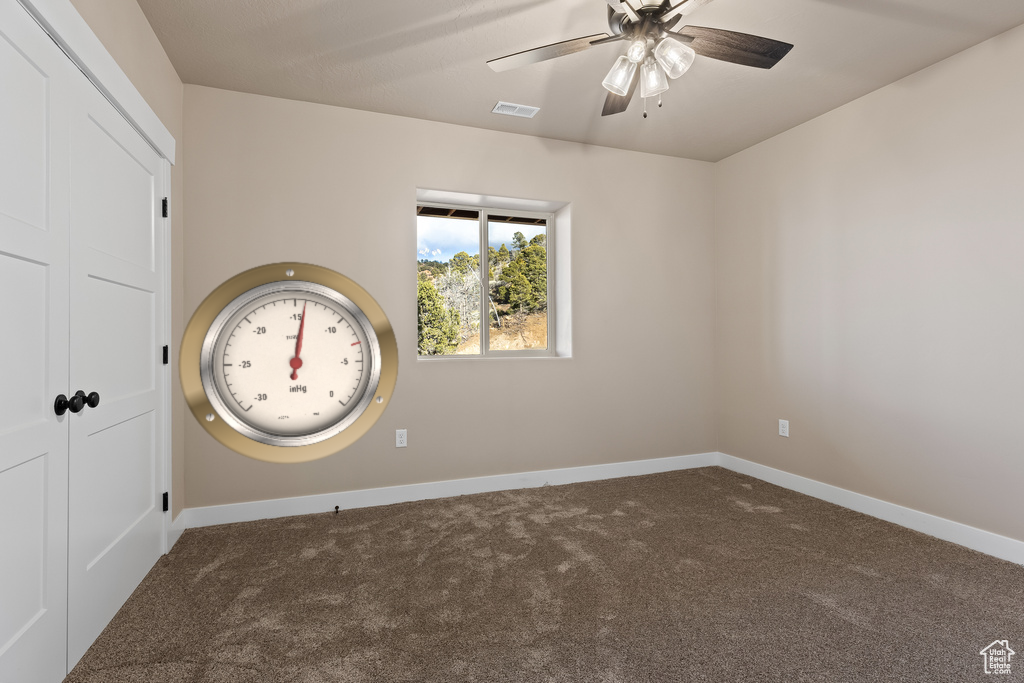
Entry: -14,inHg
